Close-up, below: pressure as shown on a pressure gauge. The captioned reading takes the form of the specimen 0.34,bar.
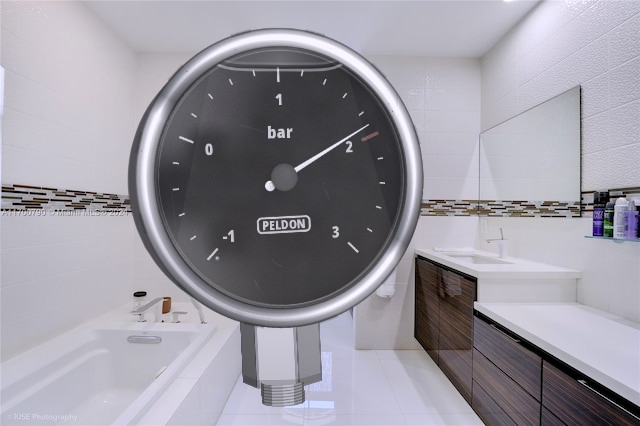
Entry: 1.9,bar
